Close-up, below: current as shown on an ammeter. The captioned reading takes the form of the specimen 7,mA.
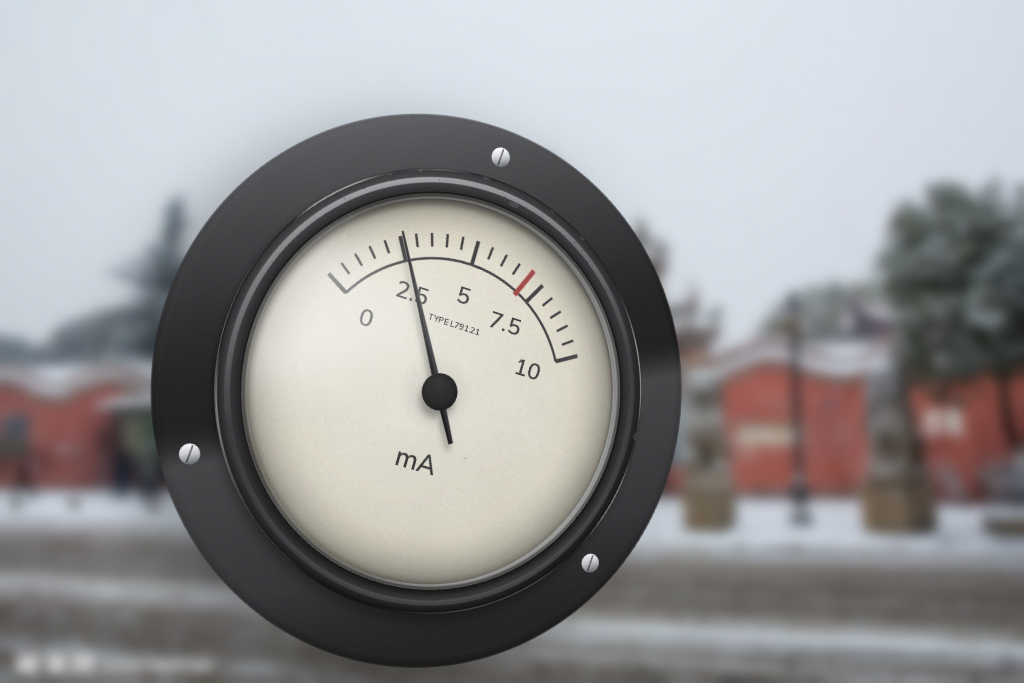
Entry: 2.5,mA
